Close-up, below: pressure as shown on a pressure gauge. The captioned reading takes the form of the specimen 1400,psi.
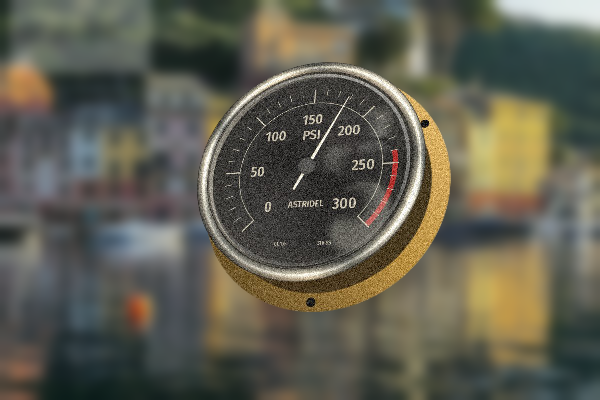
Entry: 180,psi
